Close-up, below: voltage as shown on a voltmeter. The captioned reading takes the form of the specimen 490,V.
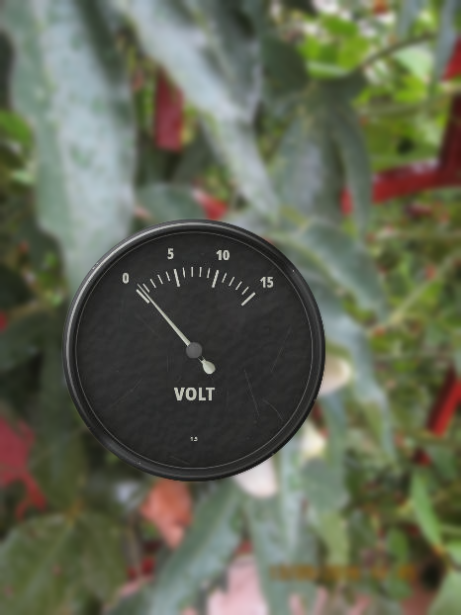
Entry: 0.5,V
